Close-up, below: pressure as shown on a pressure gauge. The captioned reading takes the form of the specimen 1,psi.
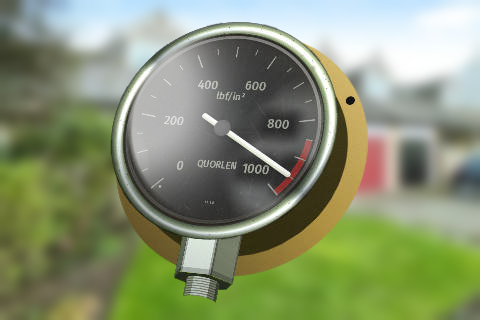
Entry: 950,psi
